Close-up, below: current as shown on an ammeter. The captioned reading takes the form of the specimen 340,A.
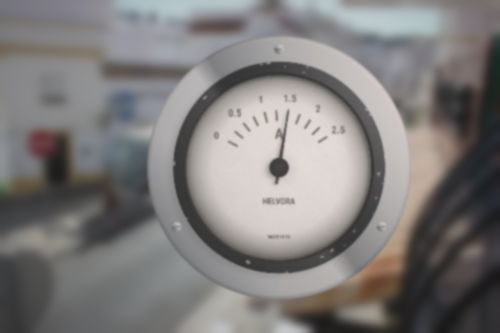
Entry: 1.5,A
